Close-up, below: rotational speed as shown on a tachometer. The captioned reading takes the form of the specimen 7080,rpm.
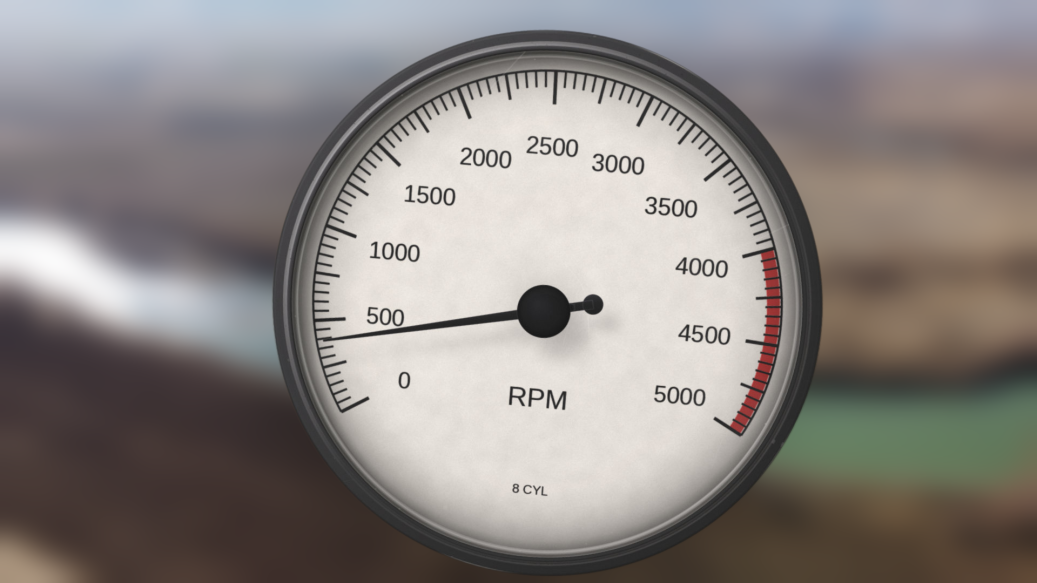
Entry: 400,rpm
